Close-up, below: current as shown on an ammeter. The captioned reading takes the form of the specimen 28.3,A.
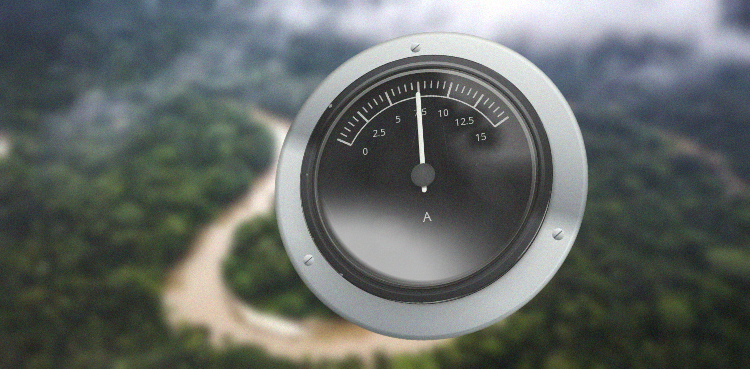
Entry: 7.5,A
